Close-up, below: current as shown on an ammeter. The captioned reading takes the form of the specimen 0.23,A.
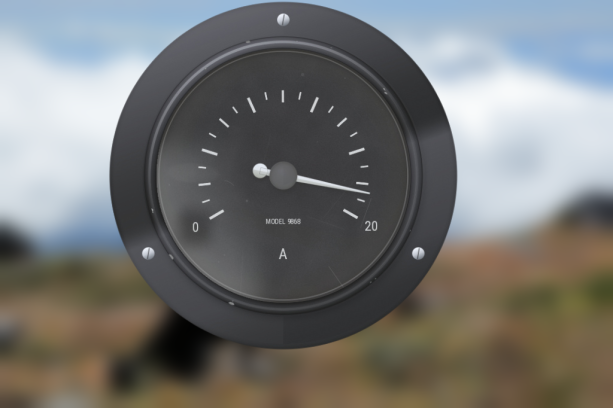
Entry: 18.5,A
